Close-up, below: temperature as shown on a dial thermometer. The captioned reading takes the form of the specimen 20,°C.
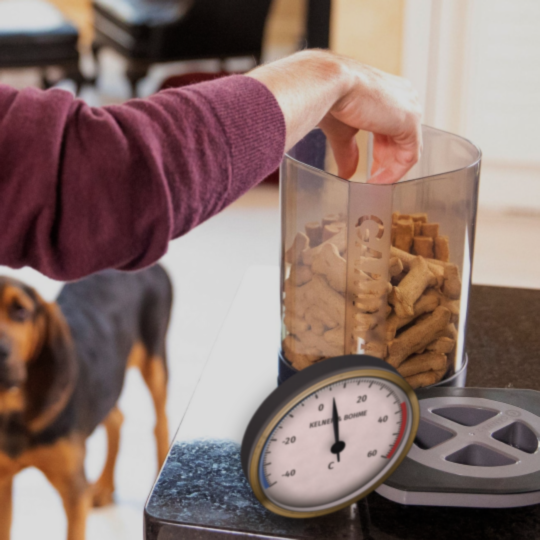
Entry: 5,°C
